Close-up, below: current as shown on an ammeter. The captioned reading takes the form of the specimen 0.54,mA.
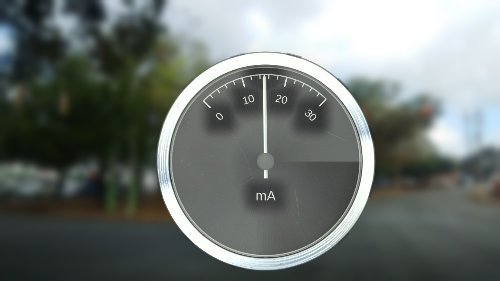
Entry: 15,mA
